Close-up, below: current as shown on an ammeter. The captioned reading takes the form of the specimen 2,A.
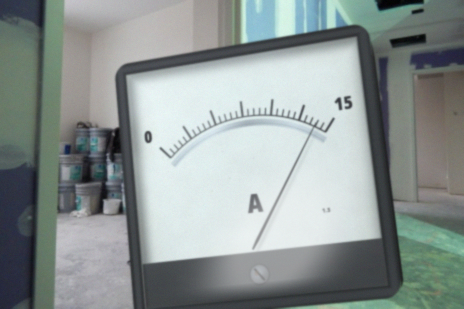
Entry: 14,A
